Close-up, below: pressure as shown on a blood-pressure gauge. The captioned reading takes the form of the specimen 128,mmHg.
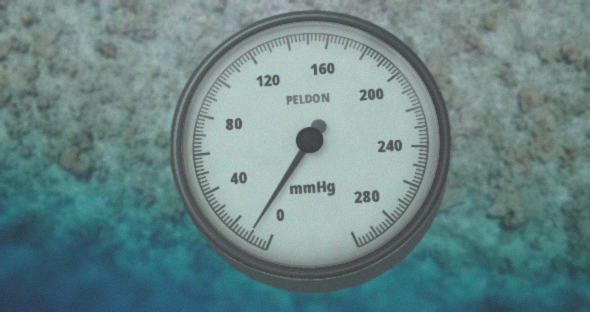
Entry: 10,mmHg
